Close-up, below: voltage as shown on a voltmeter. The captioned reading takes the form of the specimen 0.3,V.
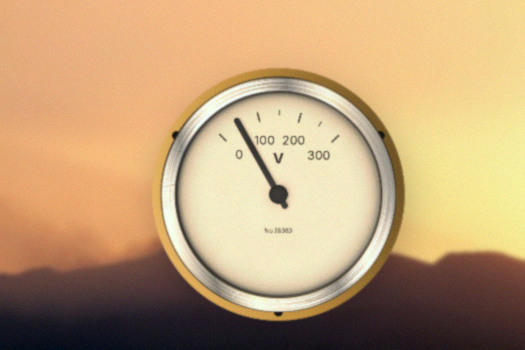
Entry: 50,V
